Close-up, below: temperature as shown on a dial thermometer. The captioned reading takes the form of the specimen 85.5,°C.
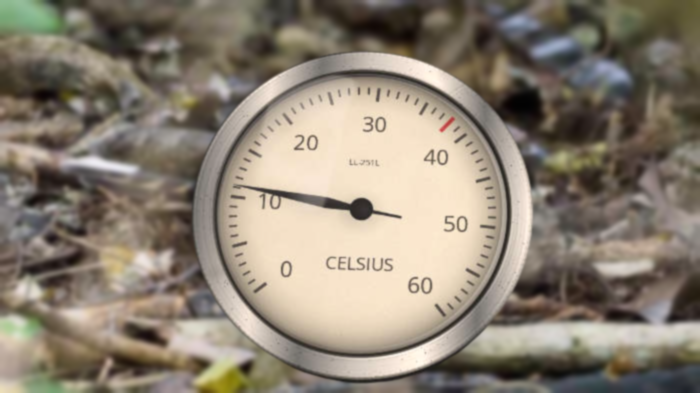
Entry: 11,°C
